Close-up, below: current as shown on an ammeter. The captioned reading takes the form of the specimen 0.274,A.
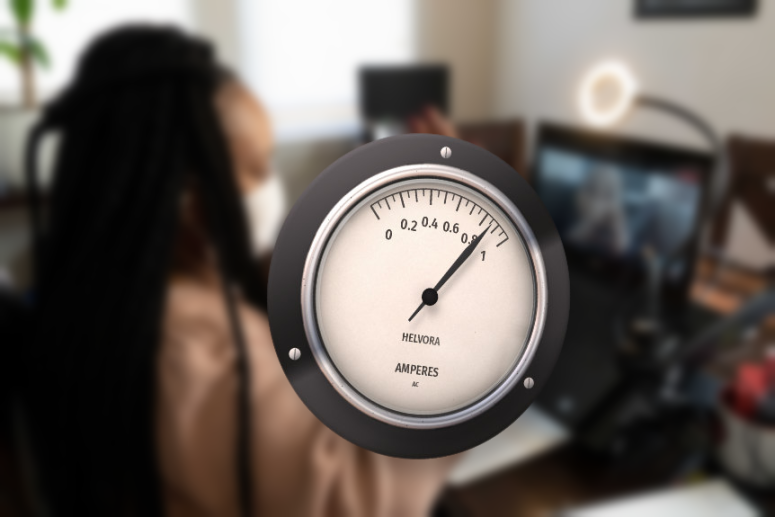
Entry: 0.85,A
